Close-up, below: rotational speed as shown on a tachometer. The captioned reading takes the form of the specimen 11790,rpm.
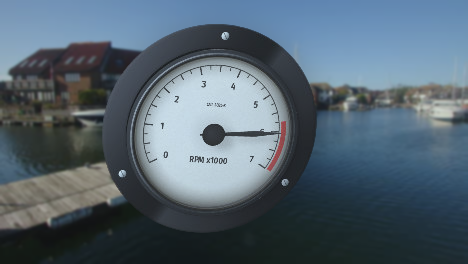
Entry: 6000,rpm
